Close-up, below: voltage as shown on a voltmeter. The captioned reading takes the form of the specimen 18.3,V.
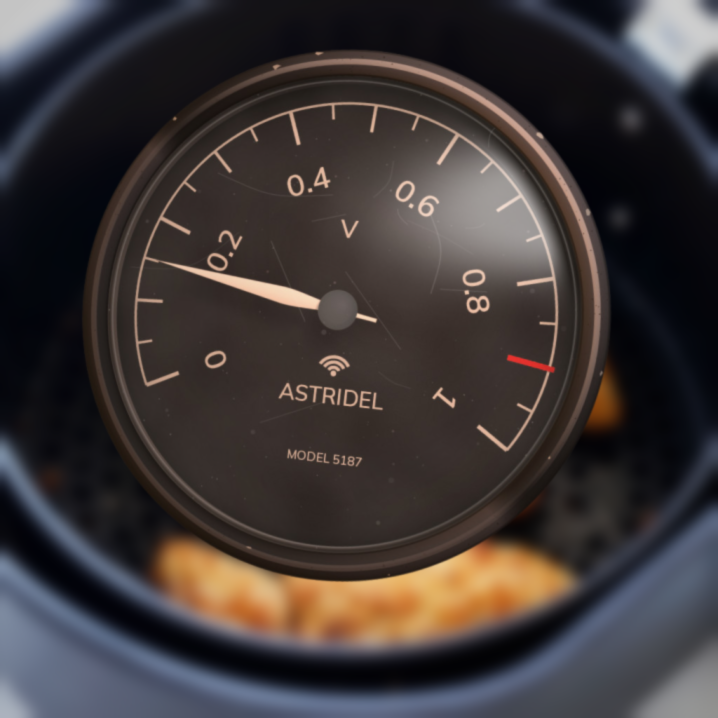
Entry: 0.15,V
